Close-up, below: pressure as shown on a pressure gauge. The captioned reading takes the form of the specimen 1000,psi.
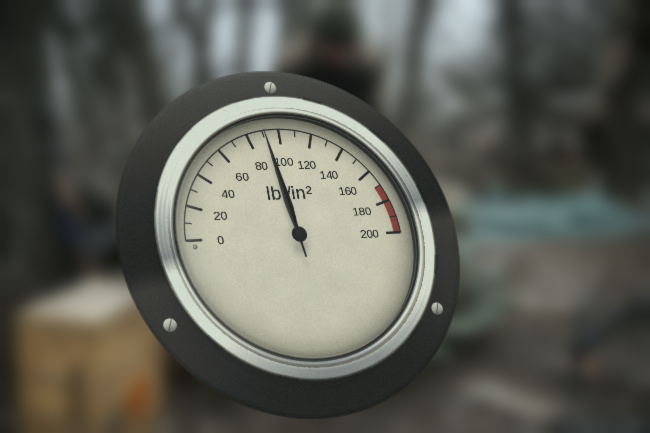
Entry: 90,psi
